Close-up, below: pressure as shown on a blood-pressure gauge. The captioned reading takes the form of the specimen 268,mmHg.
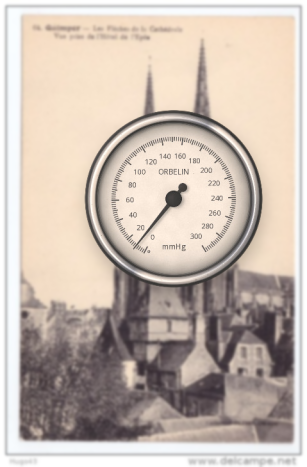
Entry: 10,mmHg
